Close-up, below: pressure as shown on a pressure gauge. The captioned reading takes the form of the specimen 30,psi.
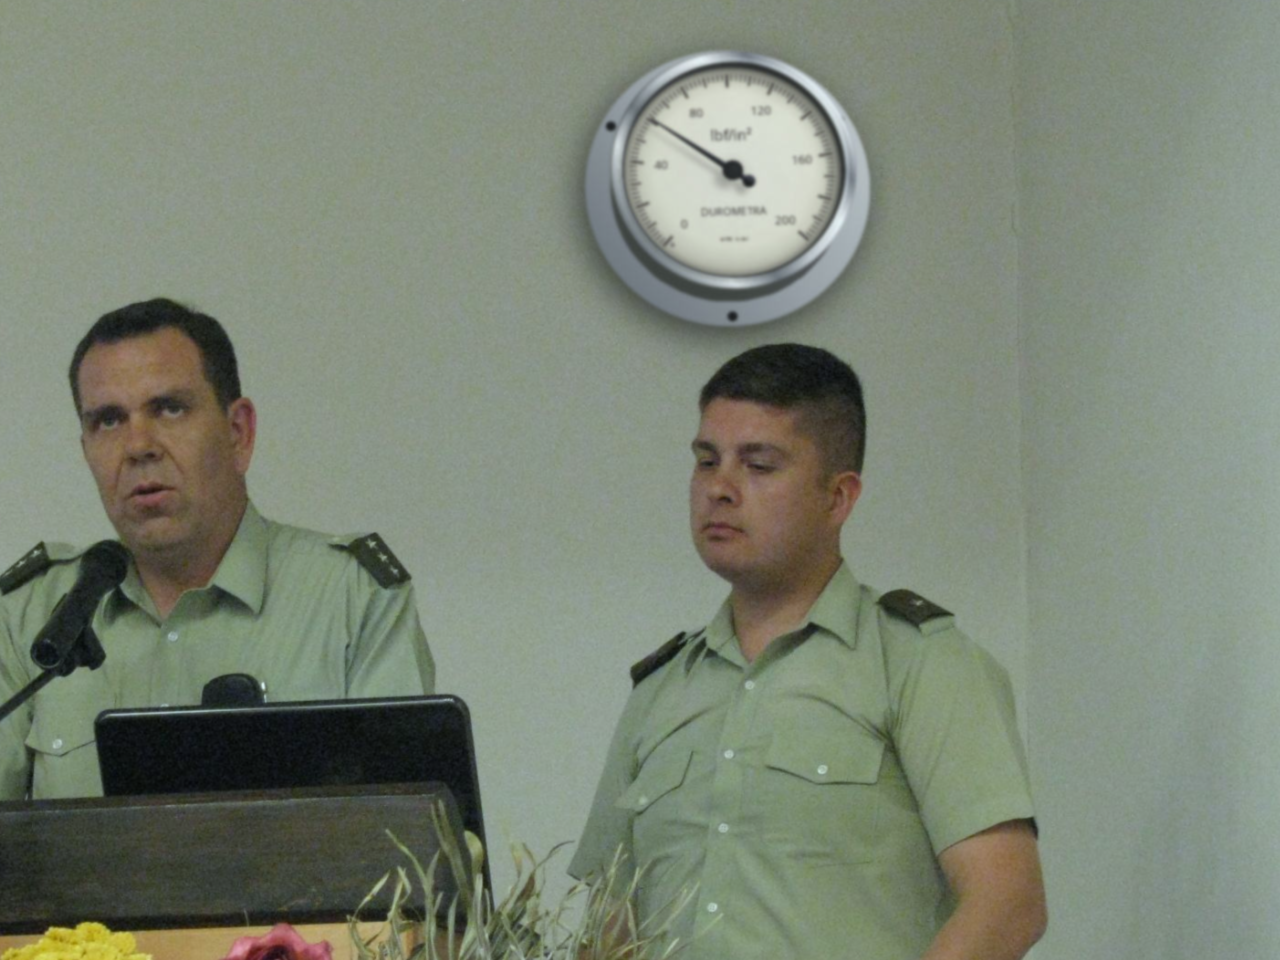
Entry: 60,psi
